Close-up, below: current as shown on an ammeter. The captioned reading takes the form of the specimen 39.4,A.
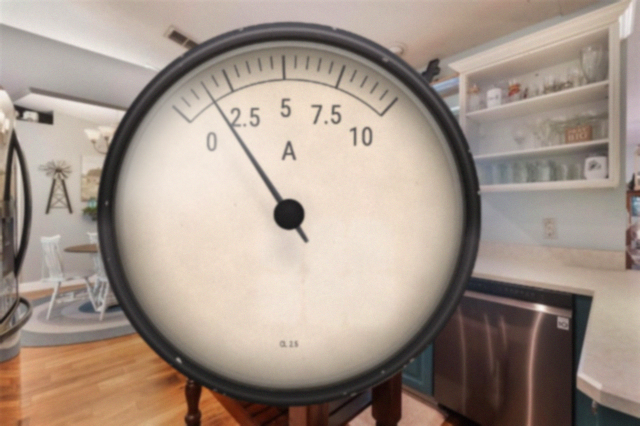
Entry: 1.5,A
